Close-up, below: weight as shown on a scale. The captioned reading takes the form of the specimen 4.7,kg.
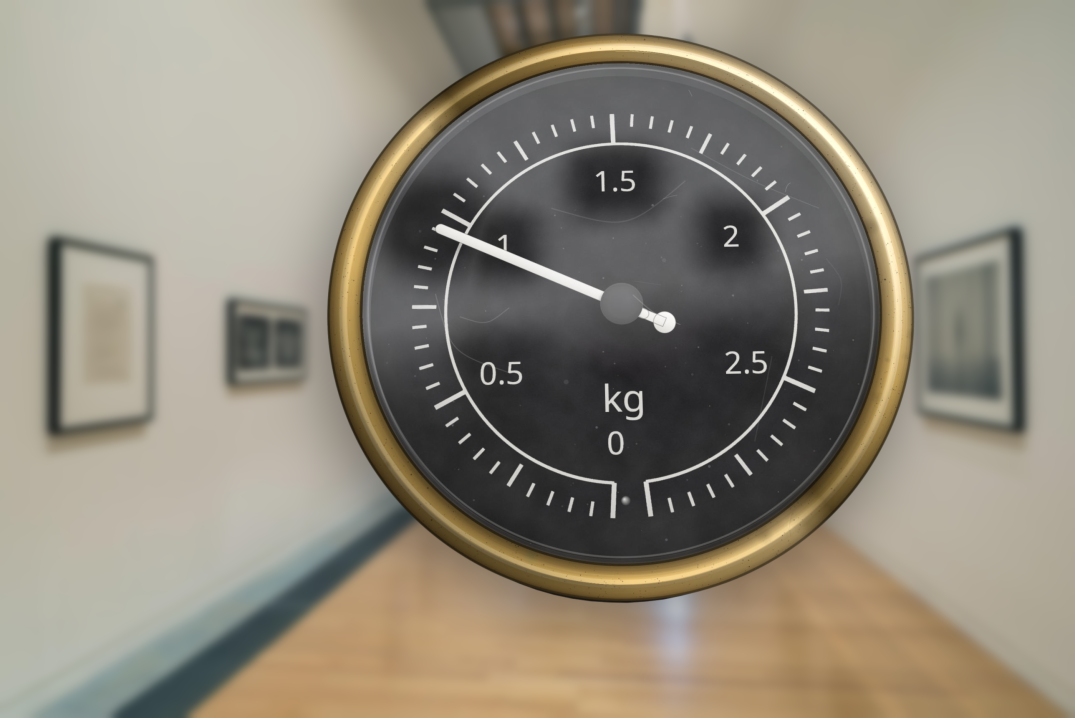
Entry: 0.95,kg
